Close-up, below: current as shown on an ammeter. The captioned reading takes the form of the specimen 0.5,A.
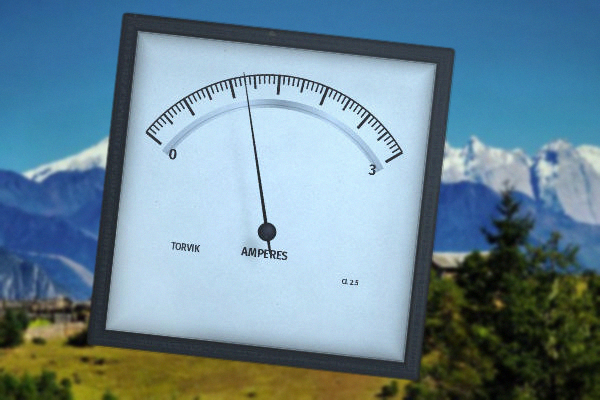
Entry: 1.15,A
